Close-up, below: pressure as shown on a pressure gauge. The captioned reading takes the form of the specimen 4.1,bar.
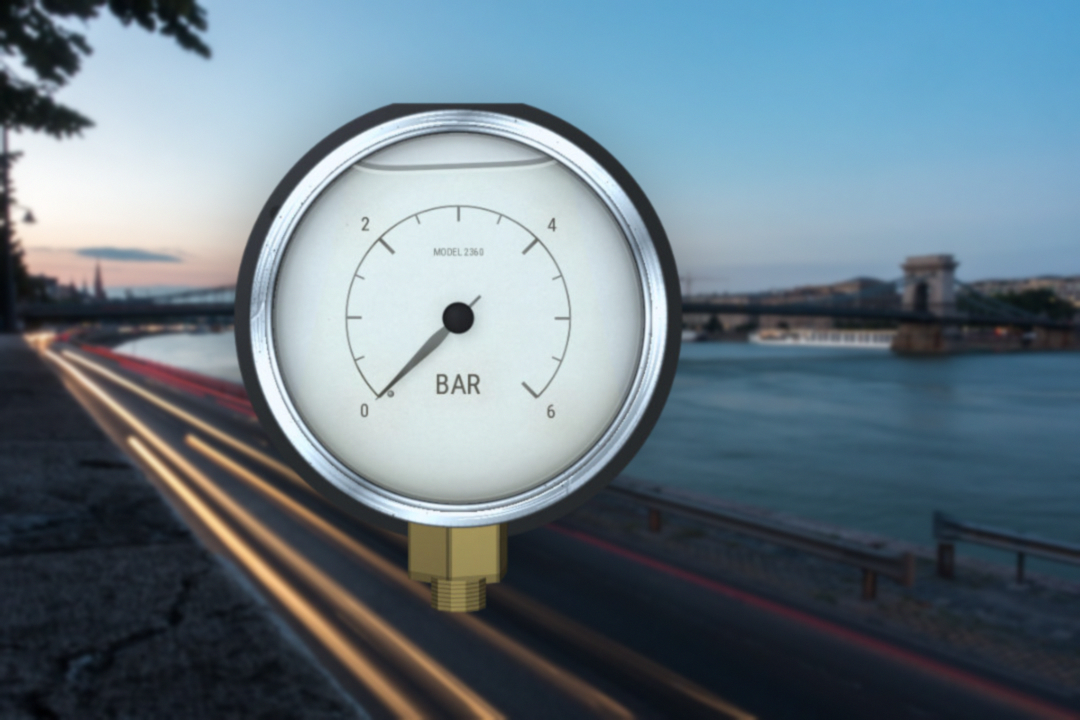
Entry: 0,bar
